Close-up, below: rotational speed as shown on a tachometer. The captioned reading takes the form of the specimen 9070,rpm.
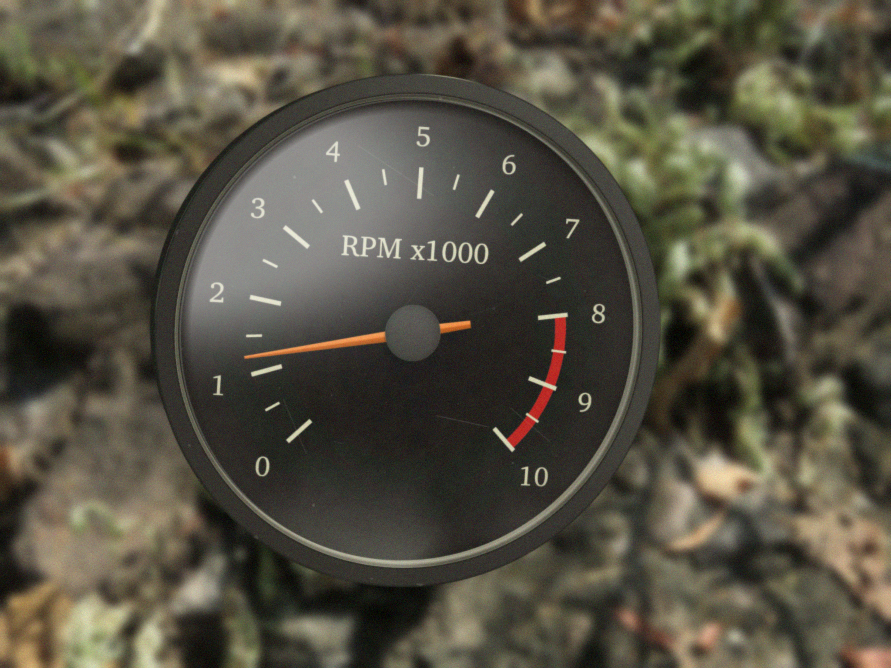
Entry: 1250,rpm
